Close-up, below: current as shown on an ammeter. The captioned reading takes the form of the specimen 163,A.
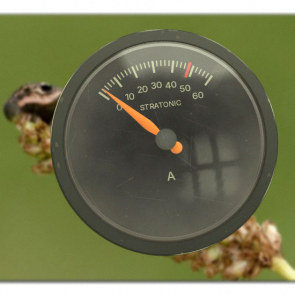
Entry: 2,A
